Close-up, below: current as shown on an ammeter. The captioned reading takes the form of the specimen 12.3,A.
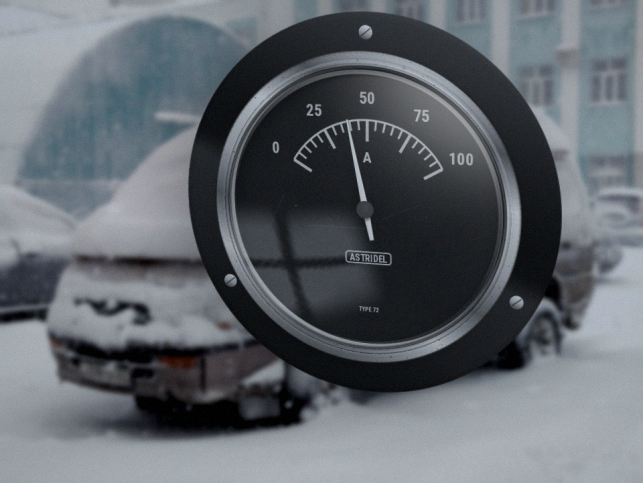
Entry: 40,A
